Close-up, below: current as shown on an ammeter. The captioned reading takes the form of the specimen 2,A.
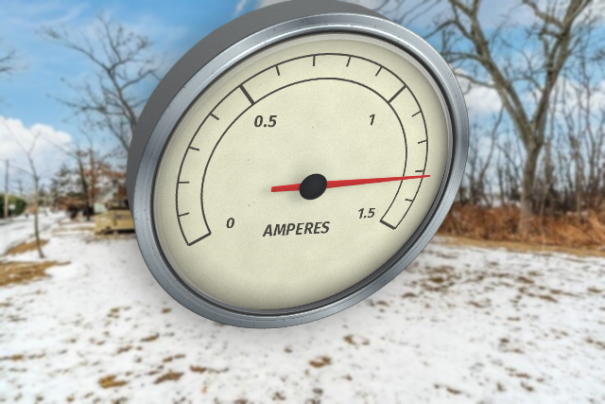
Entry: 1.3,A
